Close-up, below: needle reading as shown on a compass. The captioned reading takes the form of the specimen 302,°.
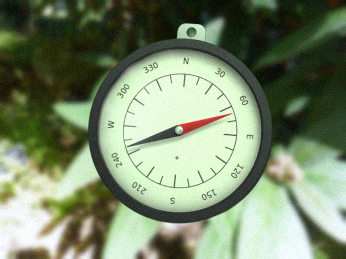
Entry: 67.5,°
